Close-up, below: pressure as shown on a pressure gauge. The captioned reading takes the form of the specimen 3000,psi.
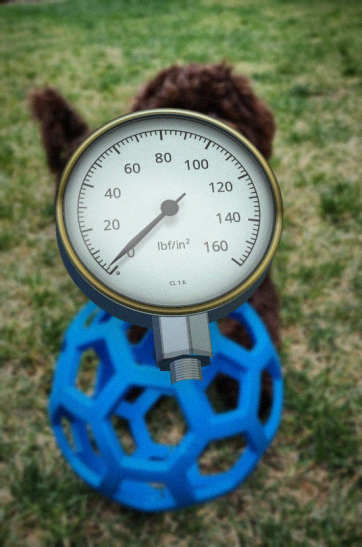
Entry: 2,psi
